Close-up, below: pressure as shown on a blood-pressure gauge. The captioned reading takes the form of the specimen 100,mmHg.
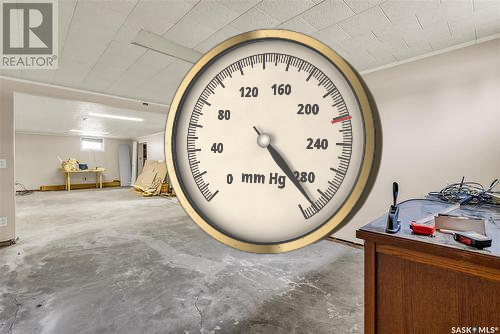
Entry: 290,mmHg
